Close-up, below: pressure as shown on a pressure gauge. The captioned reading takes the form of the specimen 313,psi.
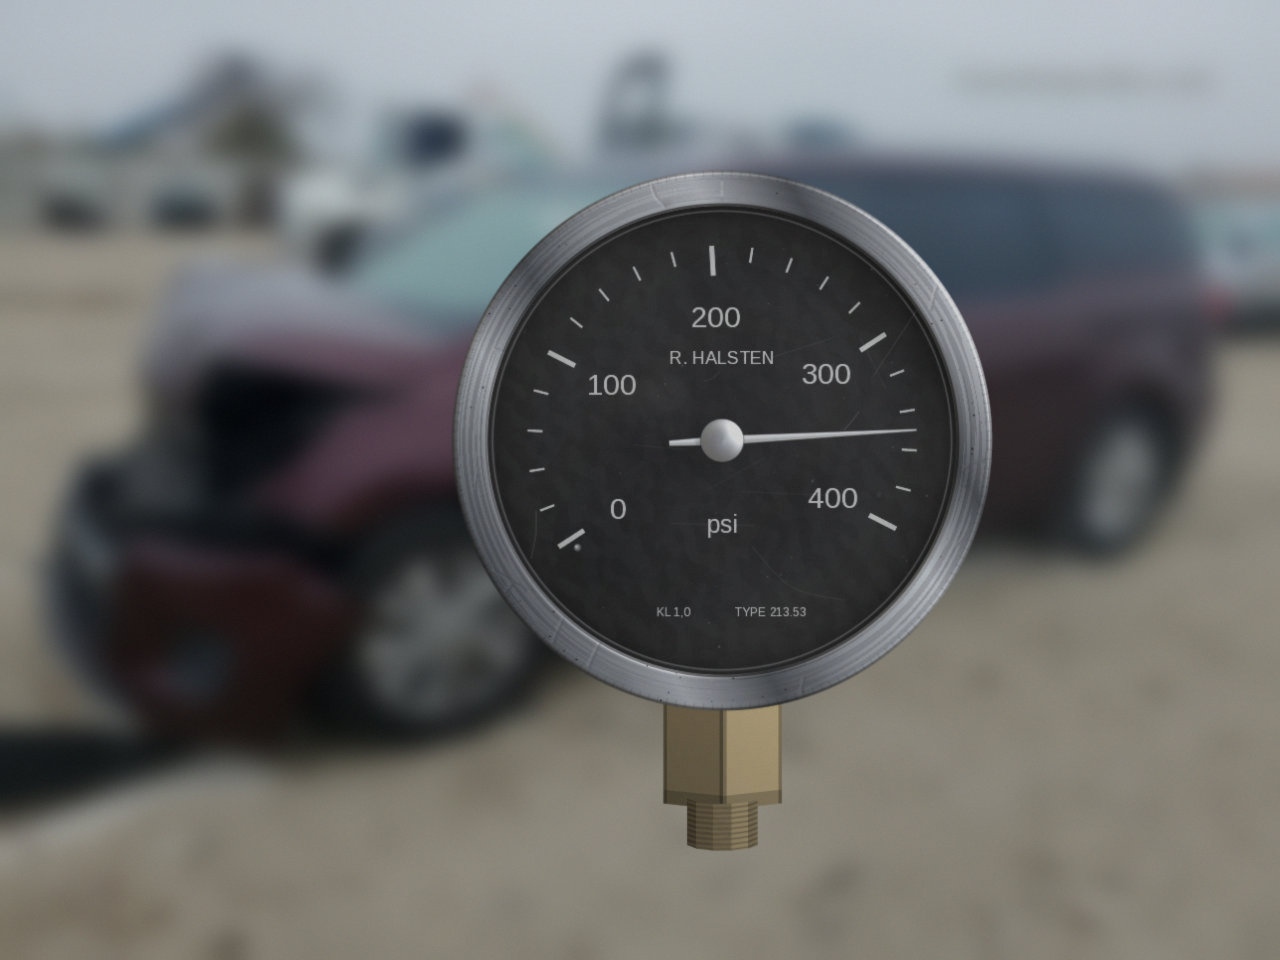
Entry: 350,psi
